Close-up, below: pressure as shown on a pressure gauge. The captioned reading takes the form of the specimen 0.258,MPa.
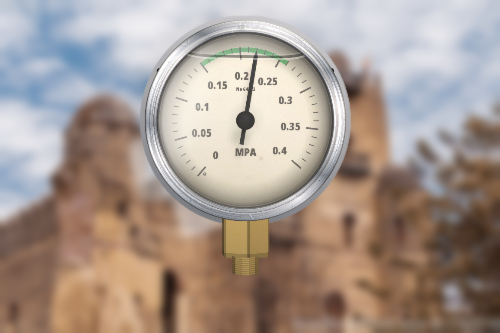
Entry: 0.22,MPa
